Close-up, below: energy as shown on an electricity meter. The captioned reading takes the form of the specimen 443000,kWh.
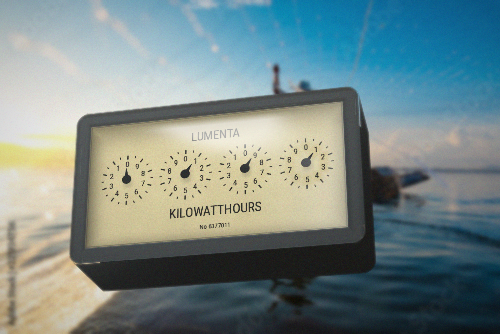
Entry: 91,kWh
